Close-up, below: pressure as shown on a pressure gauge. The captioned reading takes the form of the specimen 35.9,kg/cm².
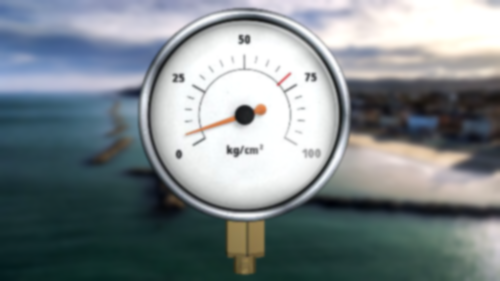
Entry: 5,kg/cm²
